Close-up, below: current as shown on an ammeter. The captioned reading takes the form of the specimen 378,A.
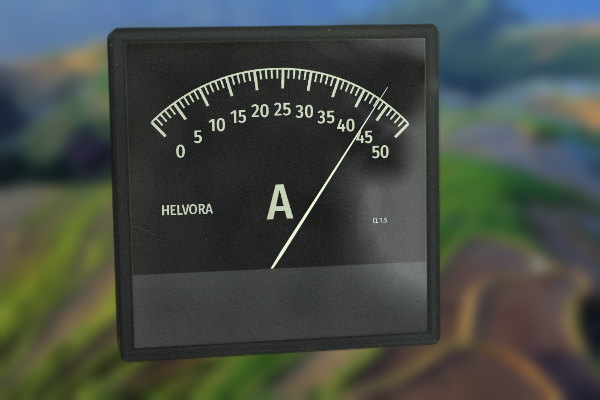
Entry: 43,A
